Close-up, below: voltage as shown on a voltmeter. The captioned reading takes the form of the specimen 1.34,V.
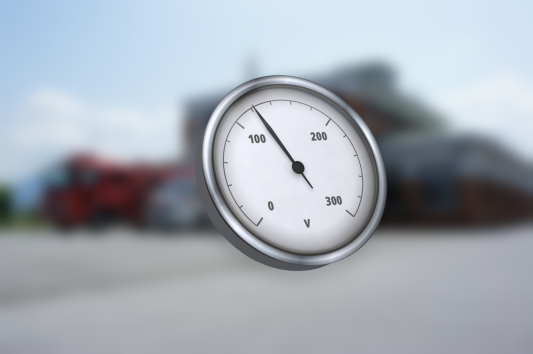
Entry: 120,V
